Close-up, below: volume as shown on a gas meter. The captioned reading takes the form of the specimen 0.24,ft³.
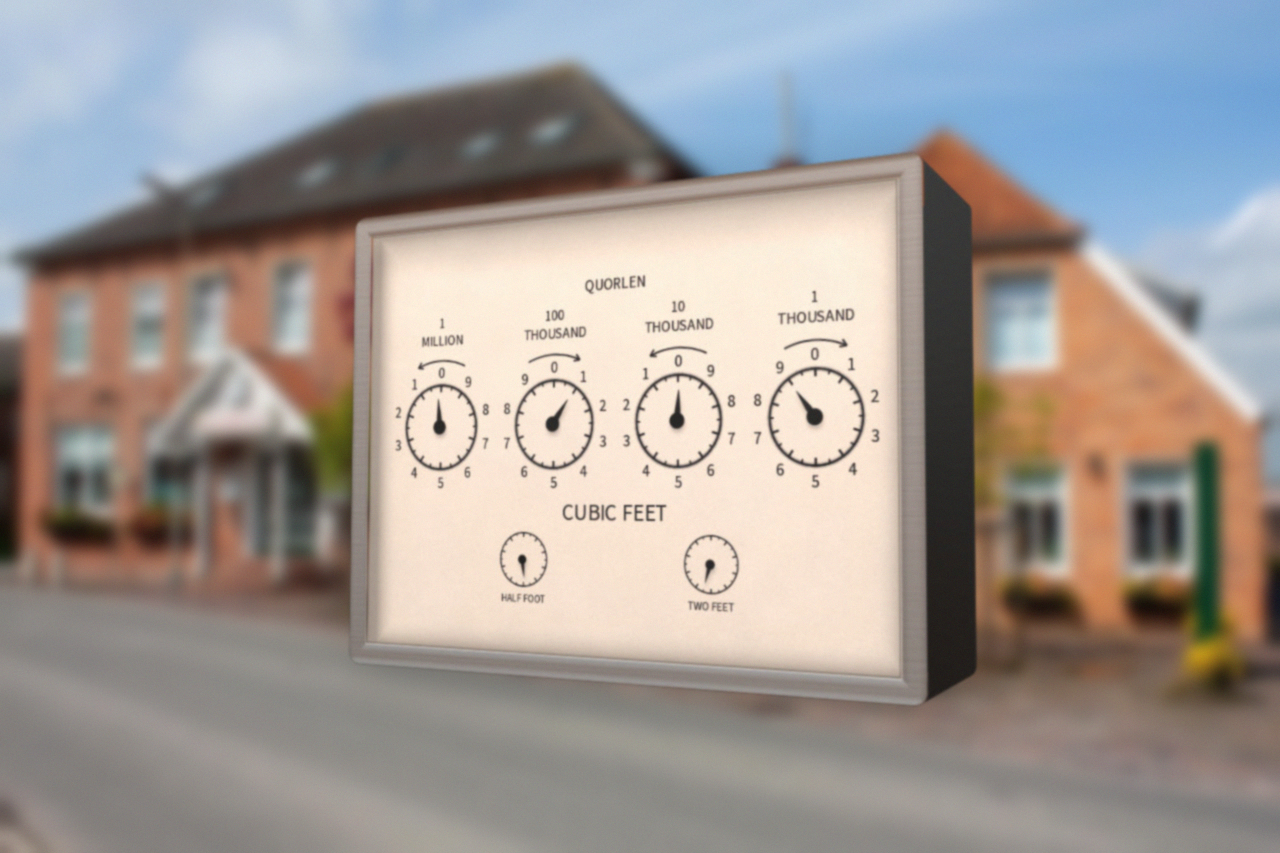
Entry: 9900,ft³
